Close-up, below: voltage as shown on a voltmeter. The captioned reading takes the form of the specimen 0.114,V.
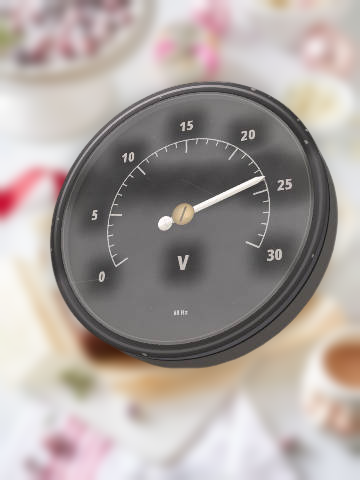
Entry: 24,V
